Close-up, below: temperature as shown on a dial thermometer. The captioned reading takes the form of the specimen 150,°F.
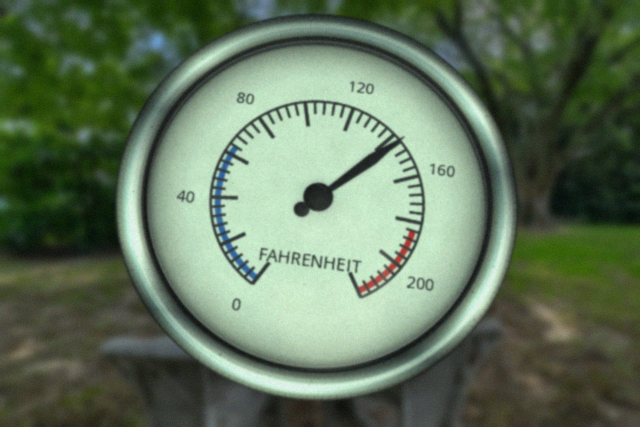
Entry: 144,°F
